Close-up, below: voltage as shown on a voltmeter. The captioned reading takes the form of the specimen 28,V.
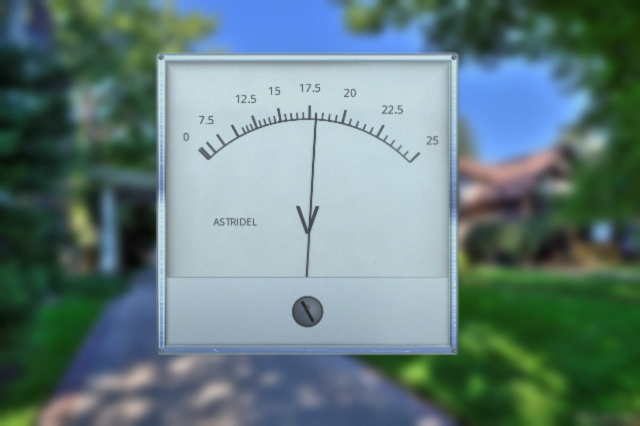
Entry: 18,V
